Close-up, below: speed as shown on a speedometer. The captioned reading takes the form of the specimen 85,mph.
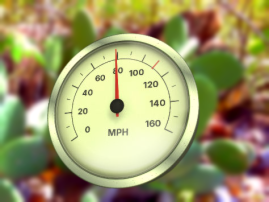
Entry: 80,mph
